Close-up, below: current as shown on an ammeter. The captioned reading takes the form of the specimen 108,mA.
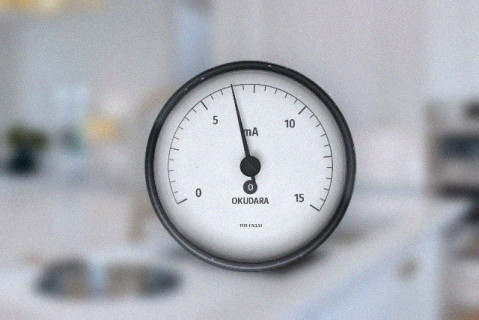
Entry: 6.5,mA
